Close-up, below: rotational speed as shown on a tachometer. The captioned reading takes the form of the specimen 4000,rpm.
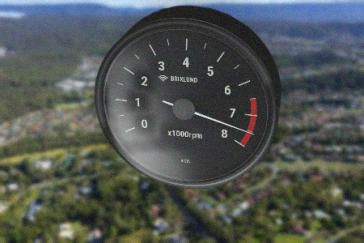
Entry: 7500,rpm
